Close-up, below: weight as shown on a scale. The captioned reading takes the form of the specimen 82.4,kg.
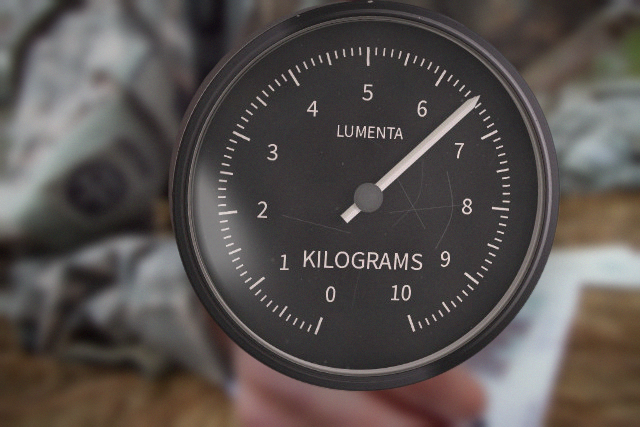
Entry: 6.5,kg
